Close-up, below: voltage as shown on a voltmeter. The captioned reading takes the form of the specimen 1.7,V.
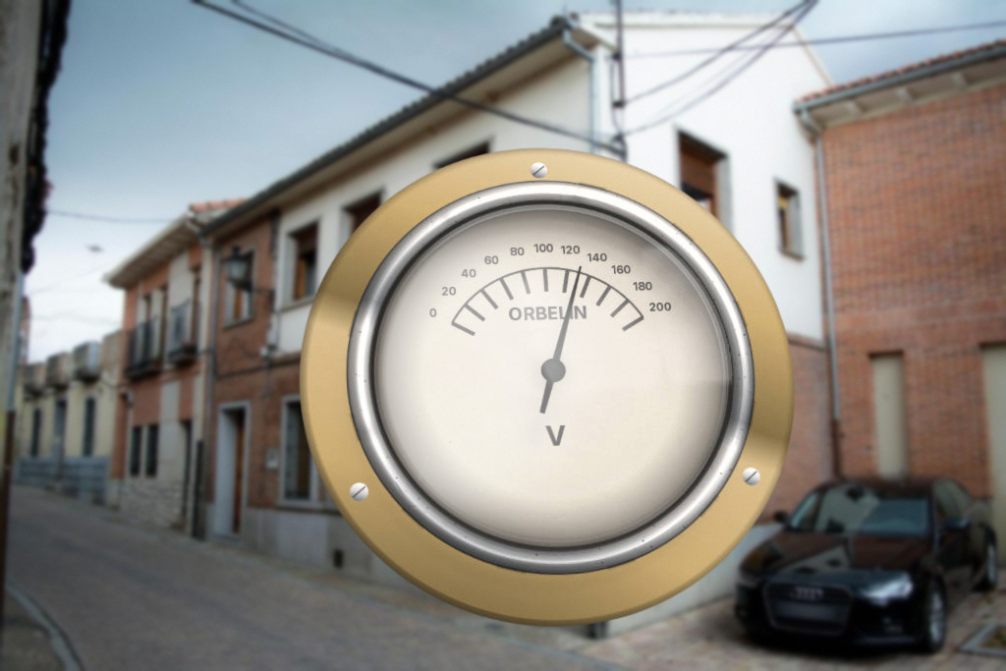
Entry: 130,V
